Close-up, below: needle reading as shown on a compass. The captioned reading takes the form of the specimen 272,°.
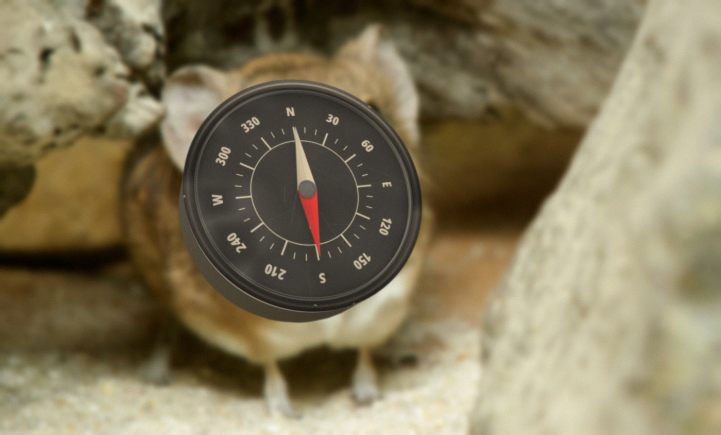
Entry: 180,°
